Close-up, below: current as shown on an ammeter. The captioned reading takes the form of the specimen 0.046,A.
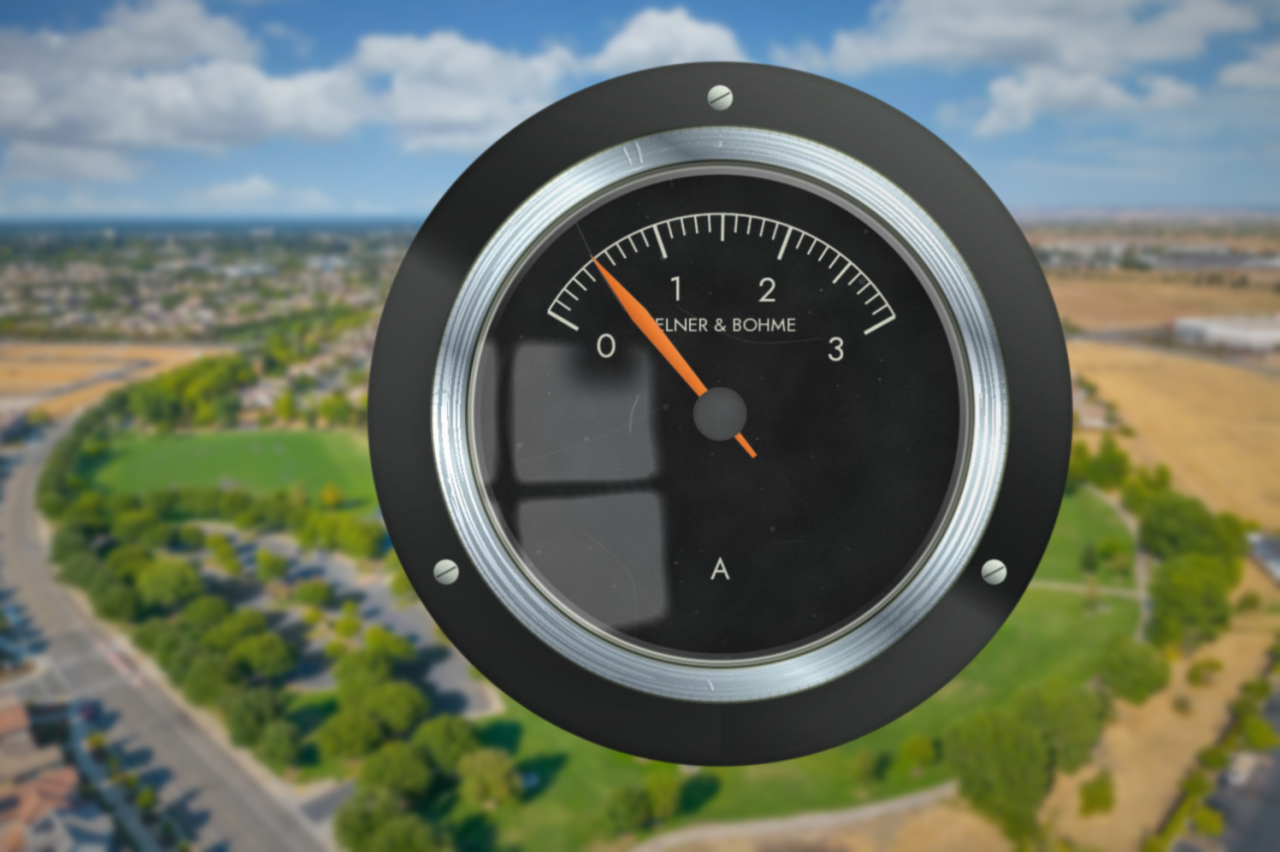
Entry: 0.5,A
